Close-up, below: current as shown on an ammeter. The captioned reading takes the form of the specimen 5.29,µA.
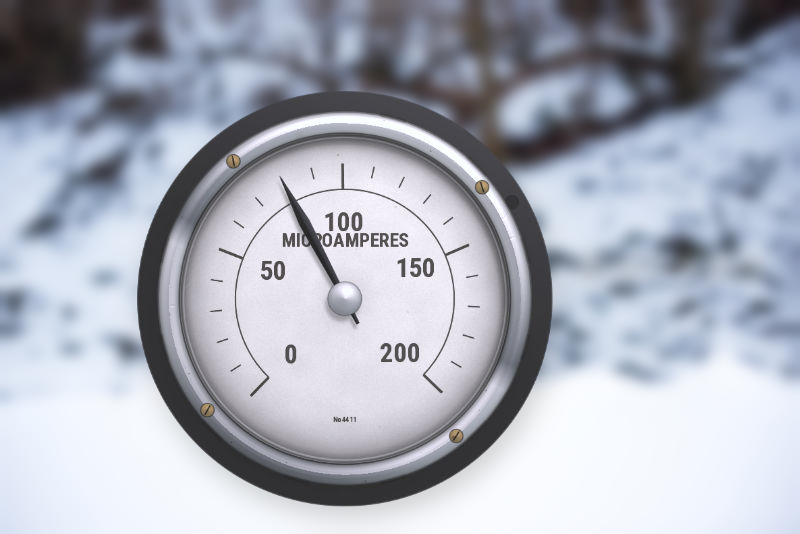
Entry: 80,µA
